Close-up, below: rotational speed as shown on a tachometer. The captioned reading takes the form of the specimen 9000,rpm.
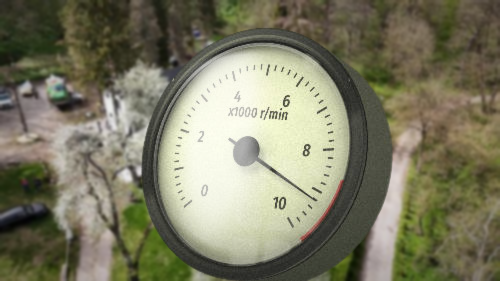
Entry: 9200,rpm
